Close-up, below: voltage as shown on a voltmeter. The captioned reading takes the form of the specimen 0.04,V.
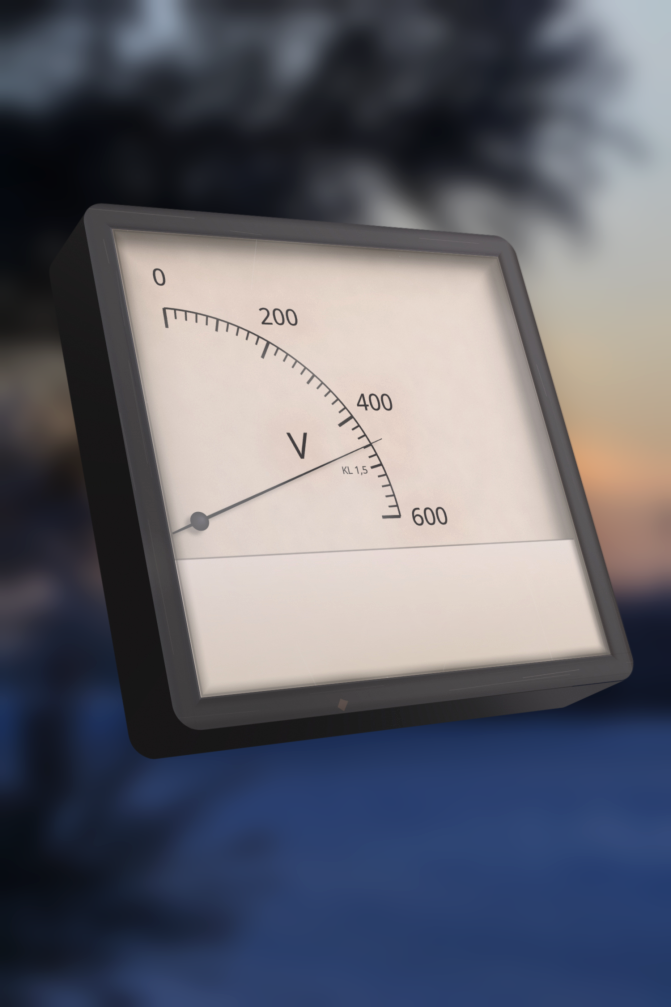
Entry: 460,V
